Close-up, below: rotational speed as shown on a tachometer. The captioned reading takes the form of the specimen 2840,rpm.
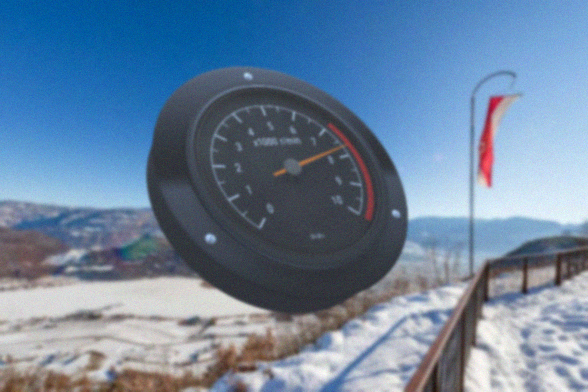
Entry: 7750,rpm
